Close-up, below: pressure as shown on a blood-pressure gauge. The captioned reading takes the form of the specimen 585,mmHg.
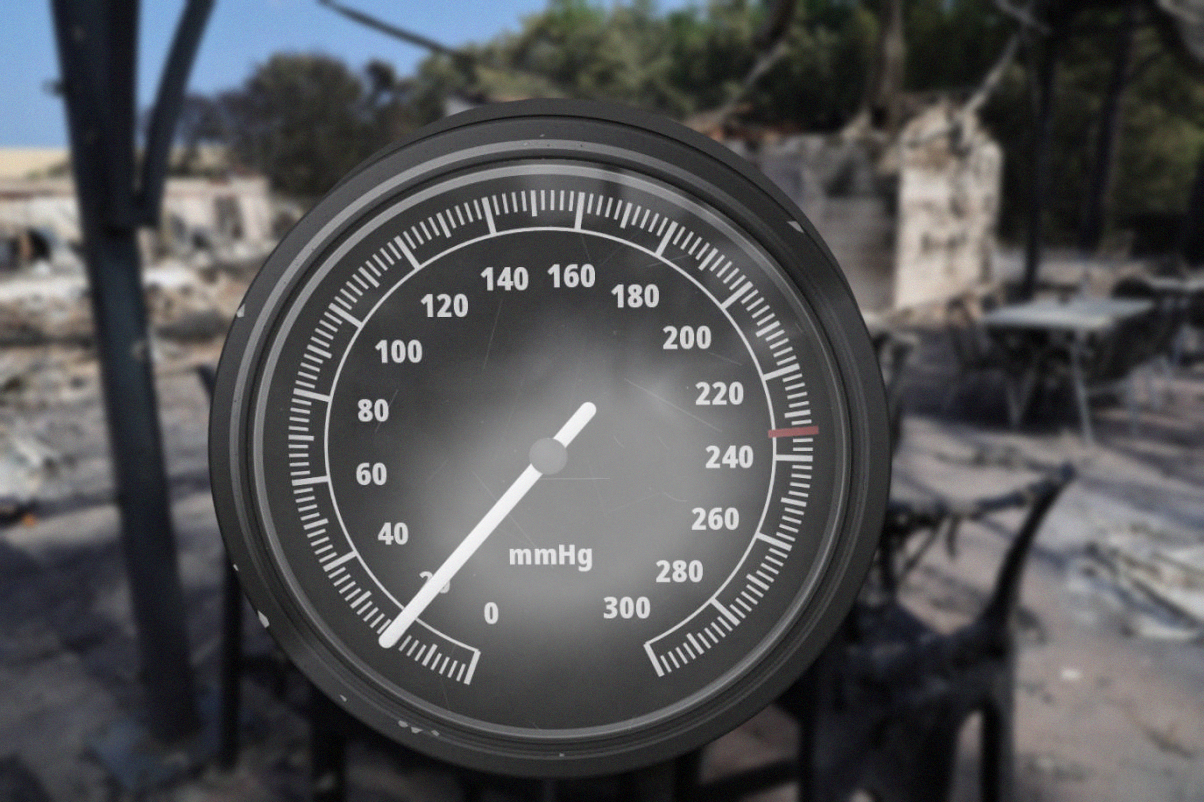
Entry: 20,mmHg
